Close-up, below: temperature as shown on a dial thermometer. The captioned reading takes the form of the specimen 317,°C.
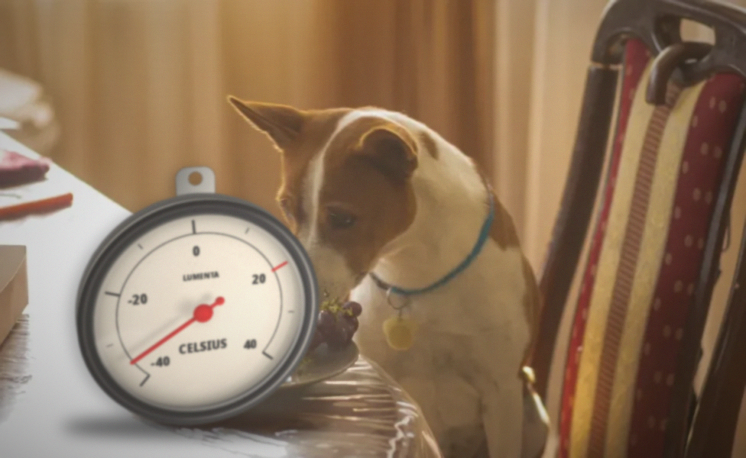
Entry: -35,°C
